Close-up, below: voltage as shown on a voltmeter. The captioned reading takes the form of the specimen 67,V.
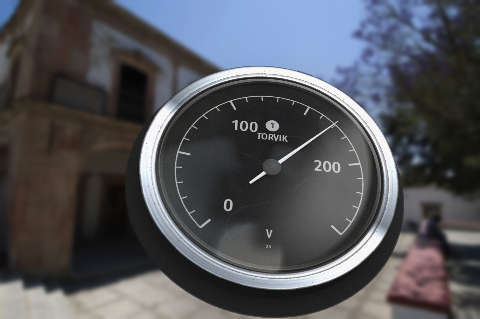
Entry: 170,V
